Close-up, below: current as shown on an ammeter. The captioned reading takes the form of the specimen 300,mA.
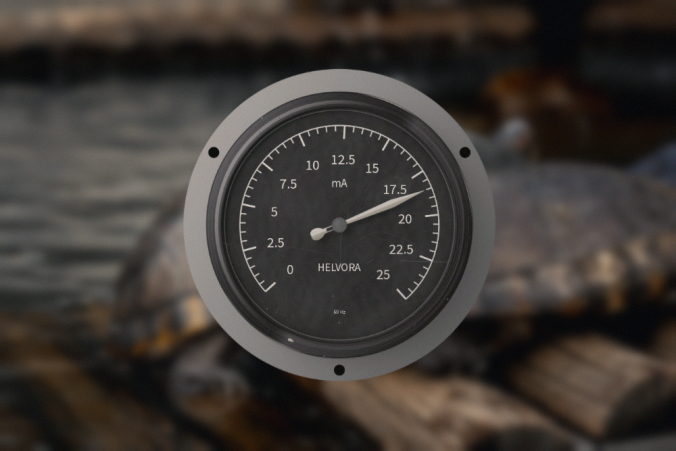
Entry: 18.5,mA
